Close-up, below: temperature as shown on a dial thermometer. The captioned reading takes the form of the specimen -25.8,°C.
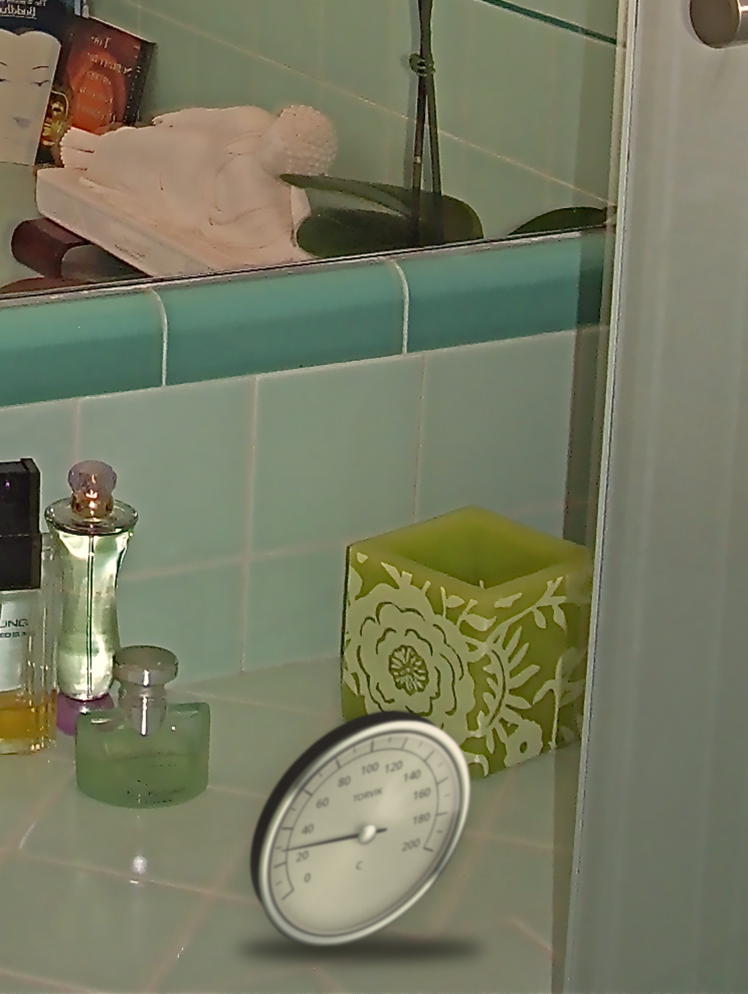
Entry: 30,°C
